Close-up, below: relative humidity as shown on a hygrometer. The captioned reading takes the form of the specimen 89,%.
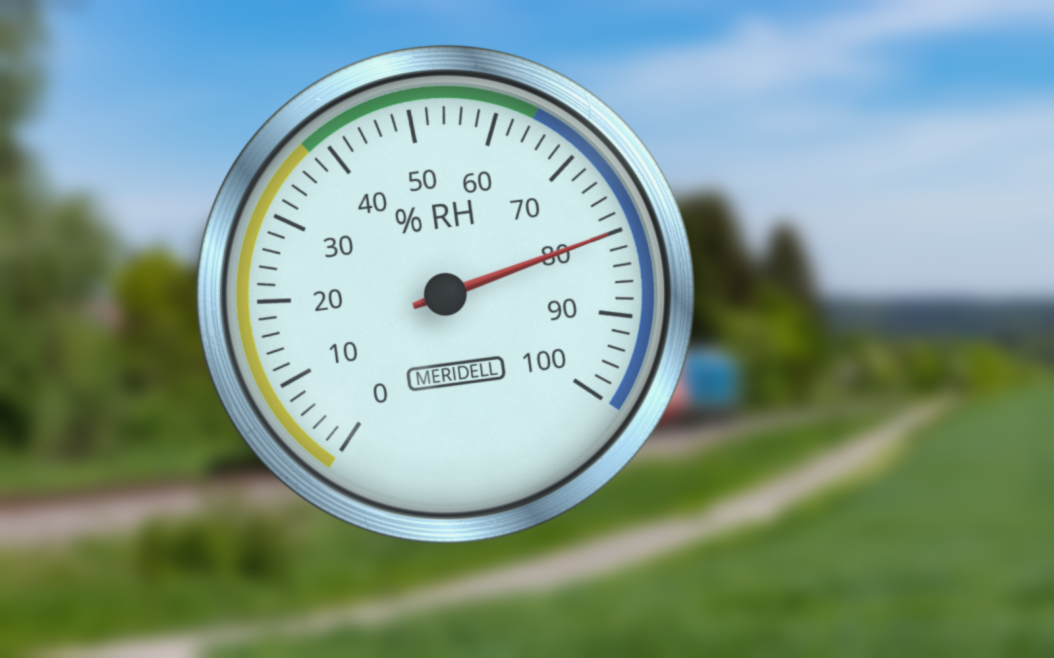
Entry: 80,%
